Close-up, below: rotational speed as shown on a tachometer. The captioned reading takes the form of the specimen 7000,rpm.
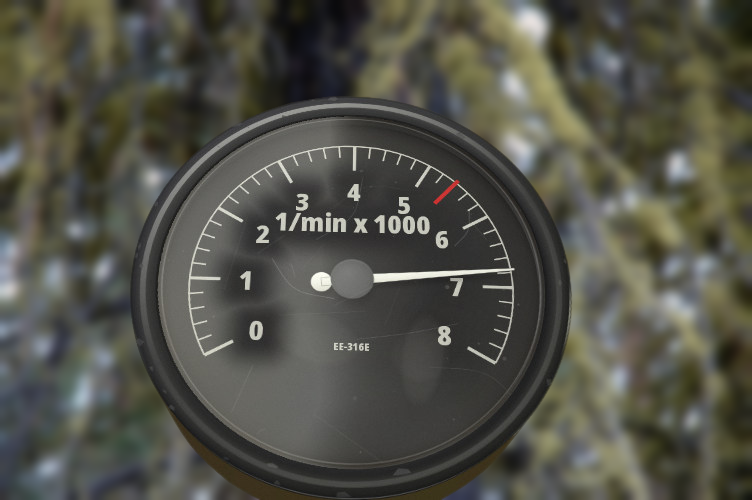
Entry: 6800,rpm
